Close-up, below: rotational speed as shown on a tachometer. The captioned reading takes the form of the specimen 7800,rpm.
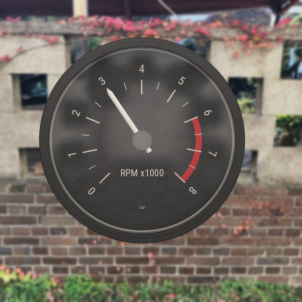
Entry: 3000,rpm
